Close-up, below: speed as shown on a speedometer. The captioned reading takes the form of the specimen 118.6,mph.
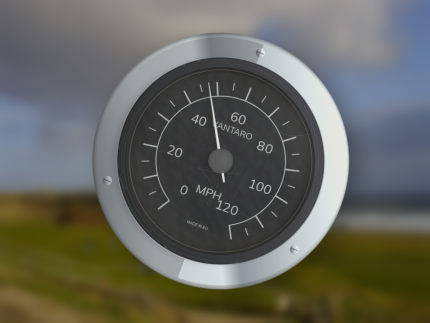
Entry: 47.5,mph
